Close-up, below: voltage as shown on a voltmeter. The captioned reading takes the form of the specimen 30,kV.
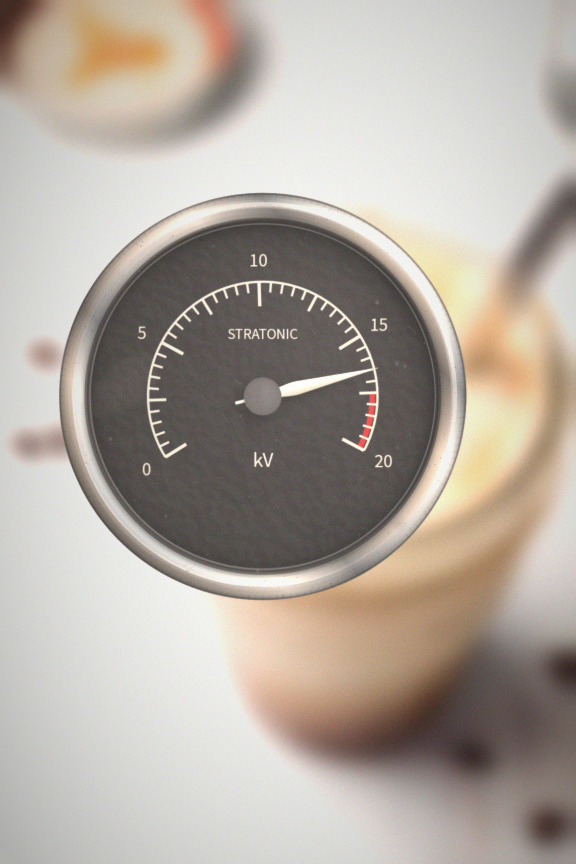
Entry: 16.5,kV
